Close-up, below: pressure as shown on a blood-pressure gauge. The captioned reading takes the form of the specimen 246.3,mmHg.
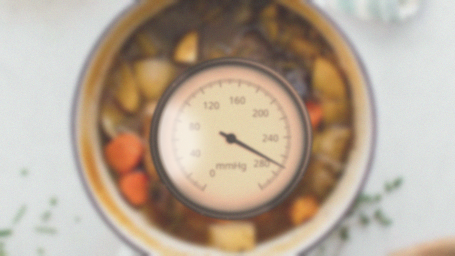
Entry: 270,mmHg
